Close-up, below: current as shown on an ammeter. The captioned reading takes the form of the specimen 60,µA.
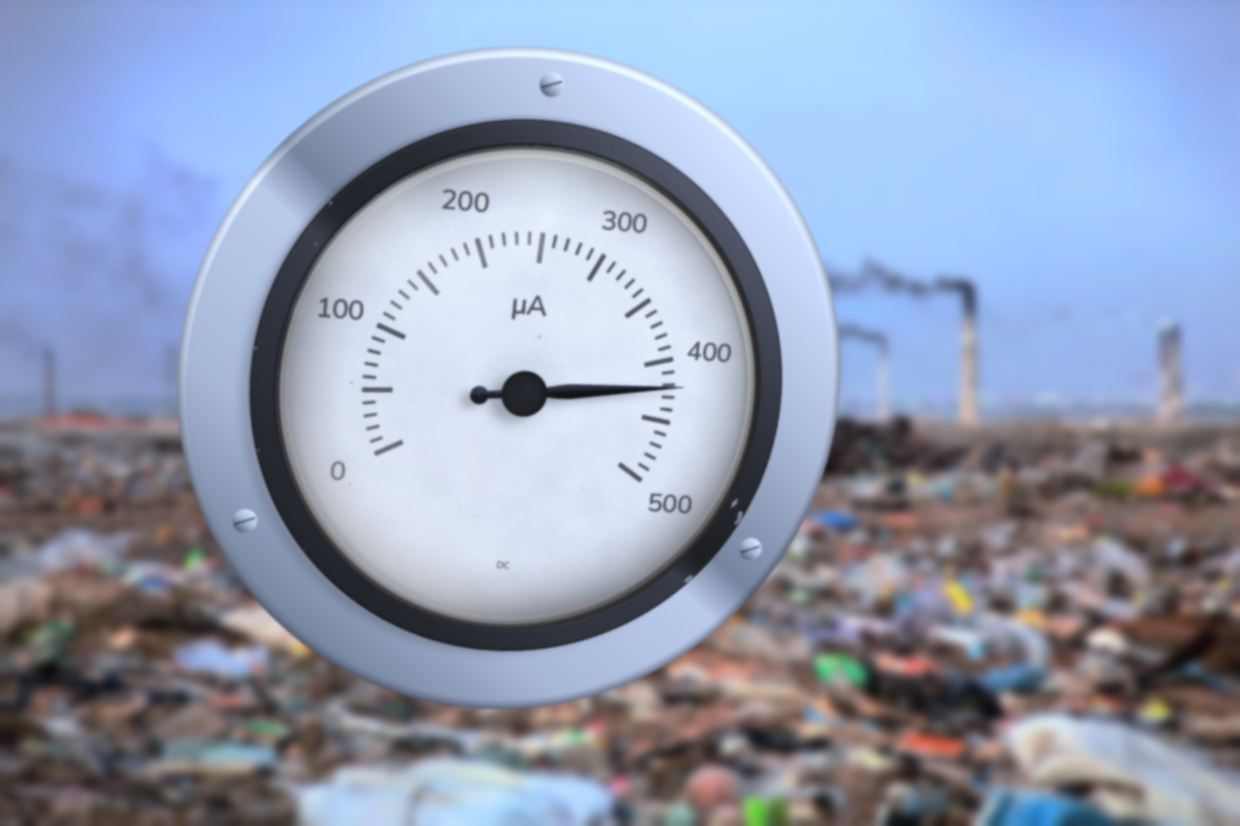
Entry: 420,µA
